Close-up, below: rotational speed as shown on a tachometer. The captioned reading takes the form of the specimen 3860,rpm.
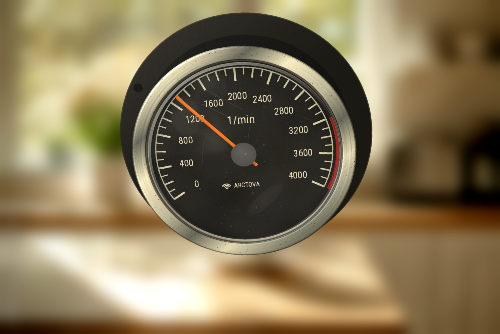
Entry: 1300,rpm
